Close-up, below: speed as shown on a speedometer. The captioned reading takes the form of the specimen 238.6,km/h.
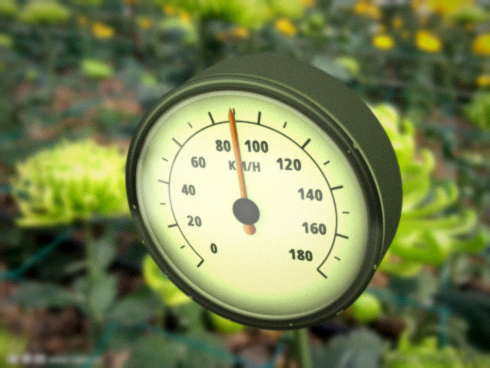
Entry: 90,km/h
